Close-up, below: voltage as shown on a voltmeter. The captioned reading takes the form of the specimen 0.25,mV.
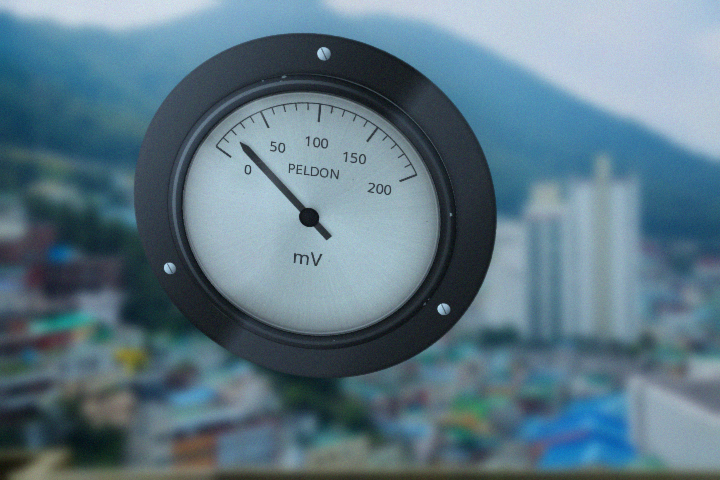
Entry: 20,mV
